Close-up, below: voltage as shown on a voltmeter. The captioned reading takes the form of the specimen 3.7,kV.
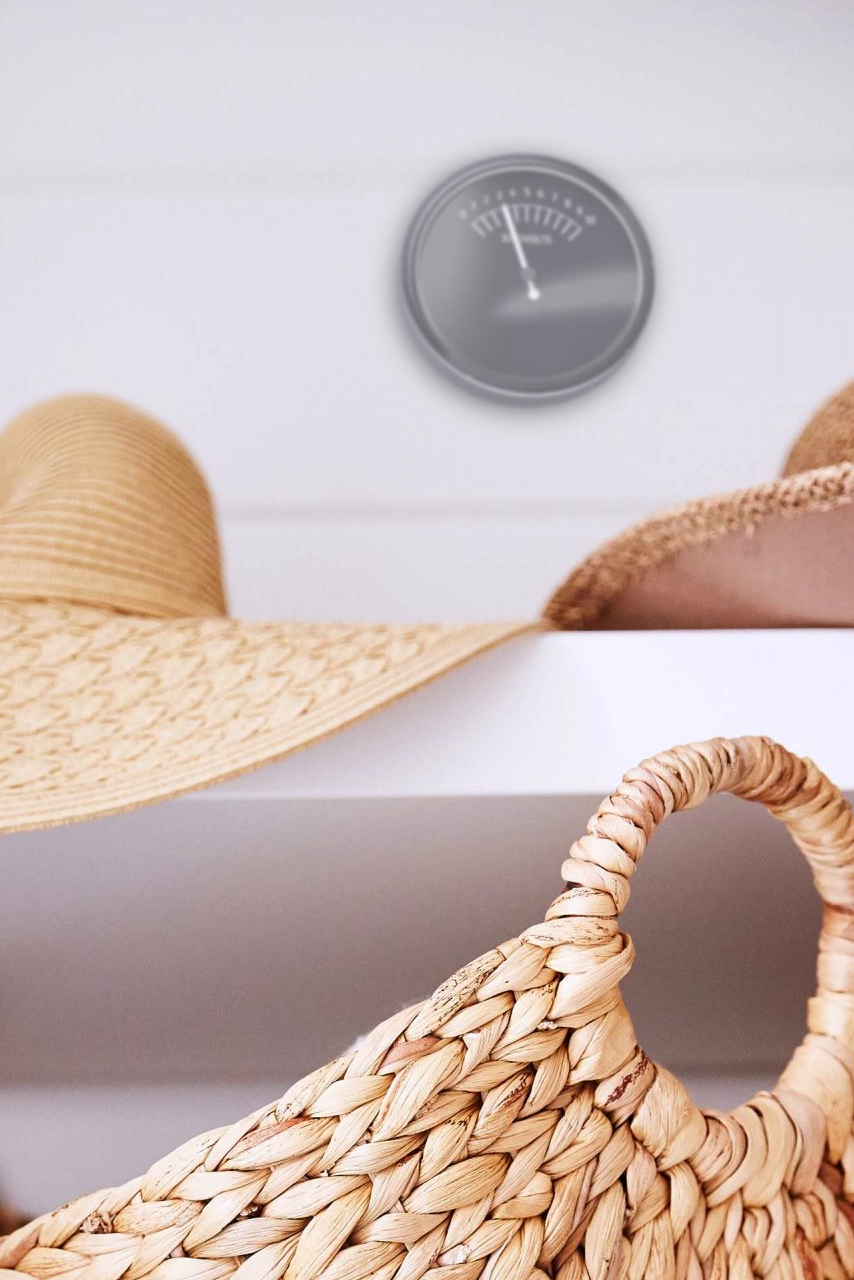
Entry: 3,kV
